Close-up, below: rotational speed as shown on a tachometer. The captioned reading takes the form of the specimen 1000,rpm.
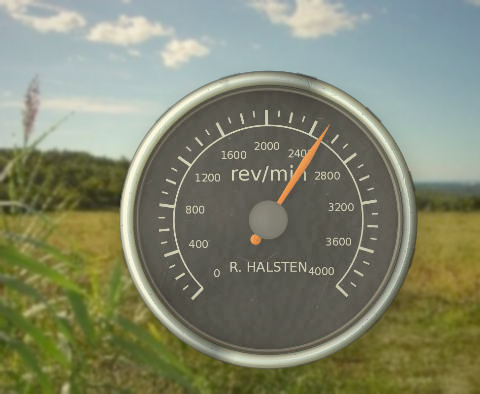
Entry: 2500,rpm
